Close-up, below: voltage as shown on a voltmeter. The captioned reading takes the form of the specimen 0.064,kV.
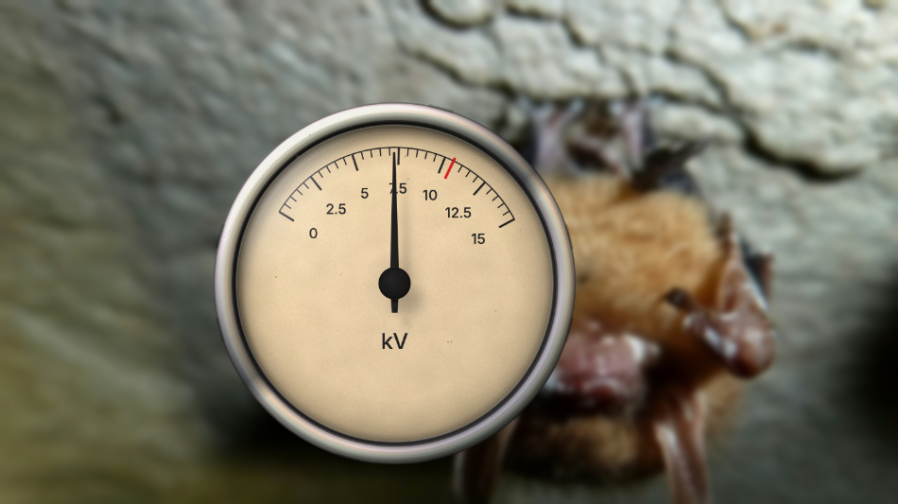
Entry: 7.25,kV
